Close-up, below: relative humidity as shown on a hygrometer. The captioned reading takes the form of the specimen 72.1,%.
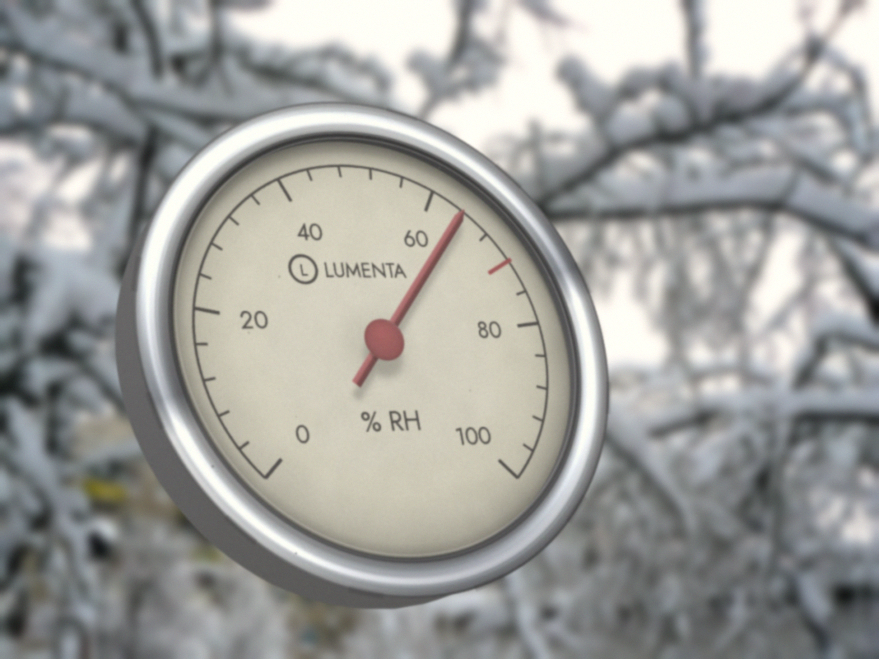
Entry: 64,%
